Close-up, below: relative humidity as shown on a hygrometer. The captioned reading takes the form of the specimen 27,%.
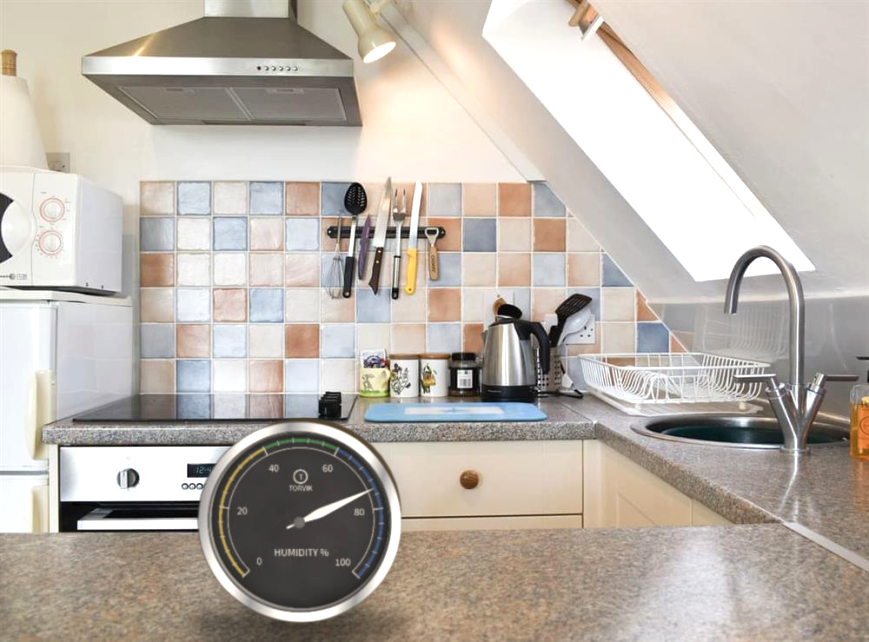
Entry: 74,%
